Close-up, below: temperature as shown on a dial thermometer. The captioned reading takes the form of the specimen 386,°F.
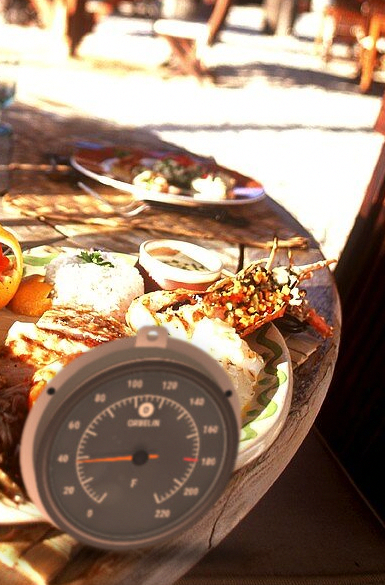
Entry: 40,°F
